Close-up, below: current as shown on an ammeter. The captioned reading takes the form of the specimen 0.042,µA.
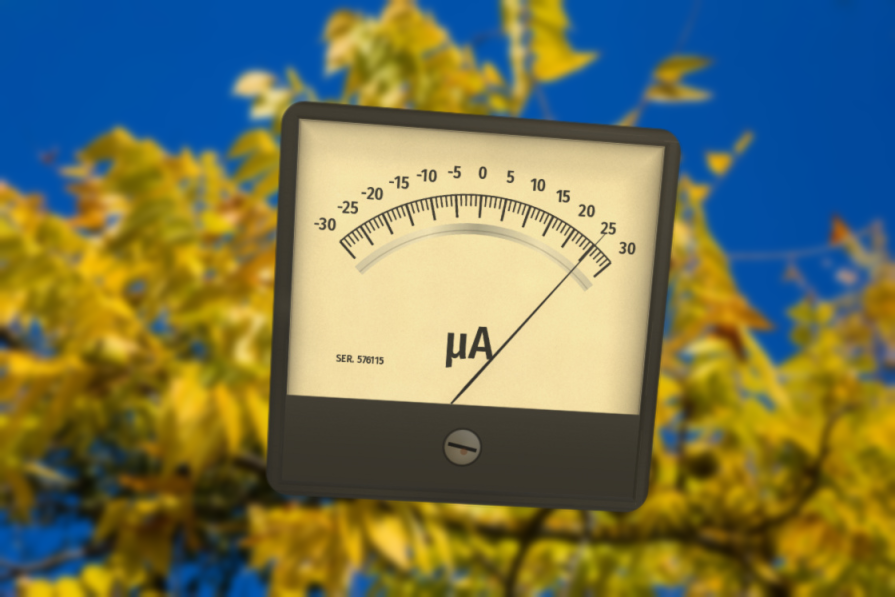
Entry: 25,µA
